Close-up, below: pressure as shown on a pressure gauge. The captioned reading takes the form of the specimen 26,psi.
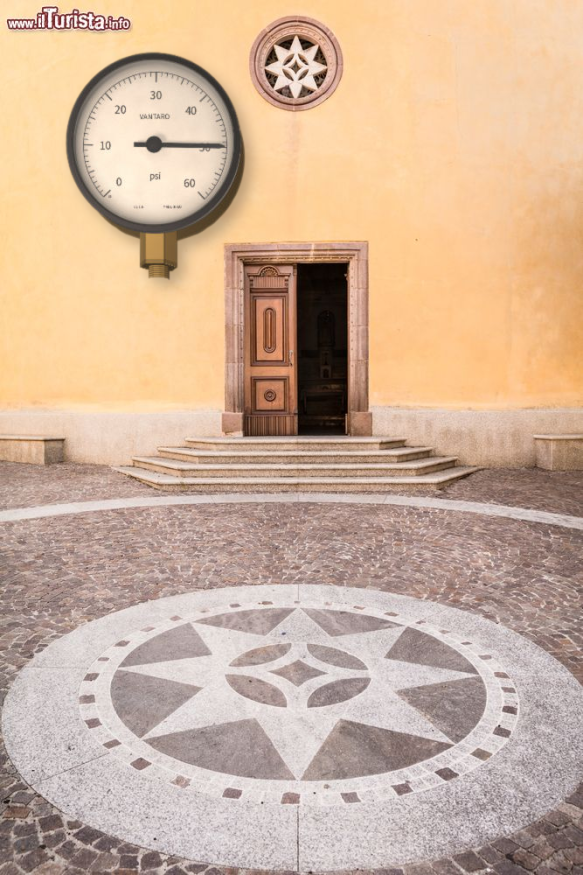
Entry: 50,psi
